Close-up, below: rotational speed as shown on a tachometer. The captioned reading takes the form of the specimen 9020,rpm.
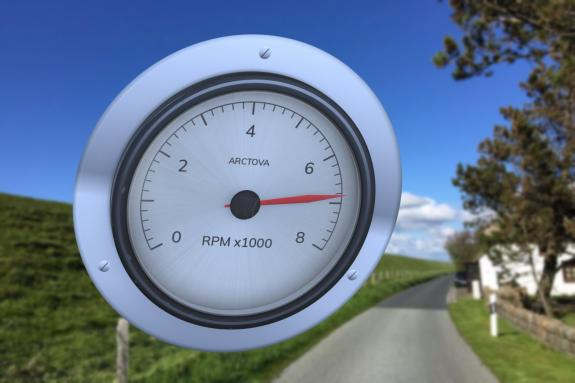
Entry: 6800,rpm
